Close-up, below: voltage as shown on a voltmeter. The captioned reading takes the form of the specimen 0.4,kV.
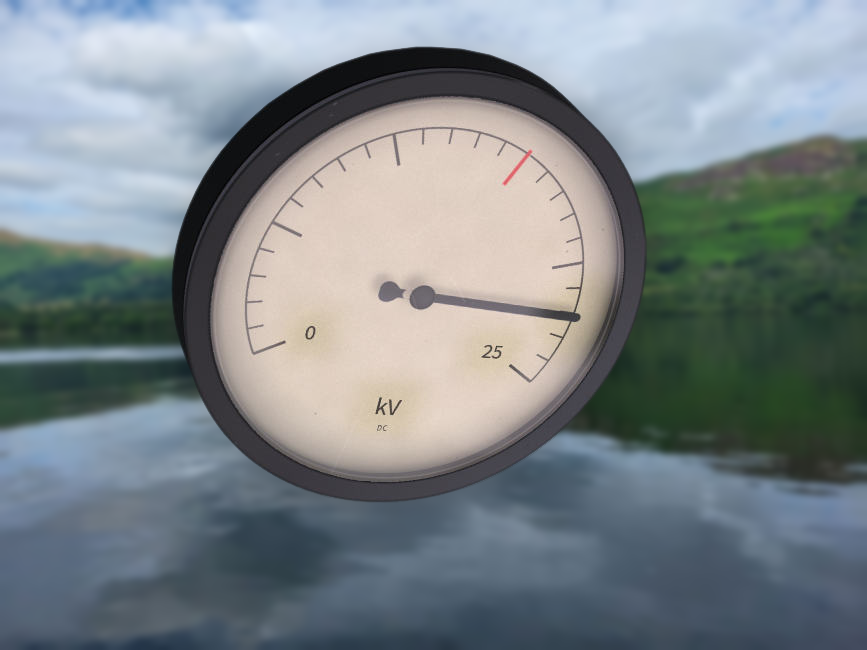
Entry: 22,kV
